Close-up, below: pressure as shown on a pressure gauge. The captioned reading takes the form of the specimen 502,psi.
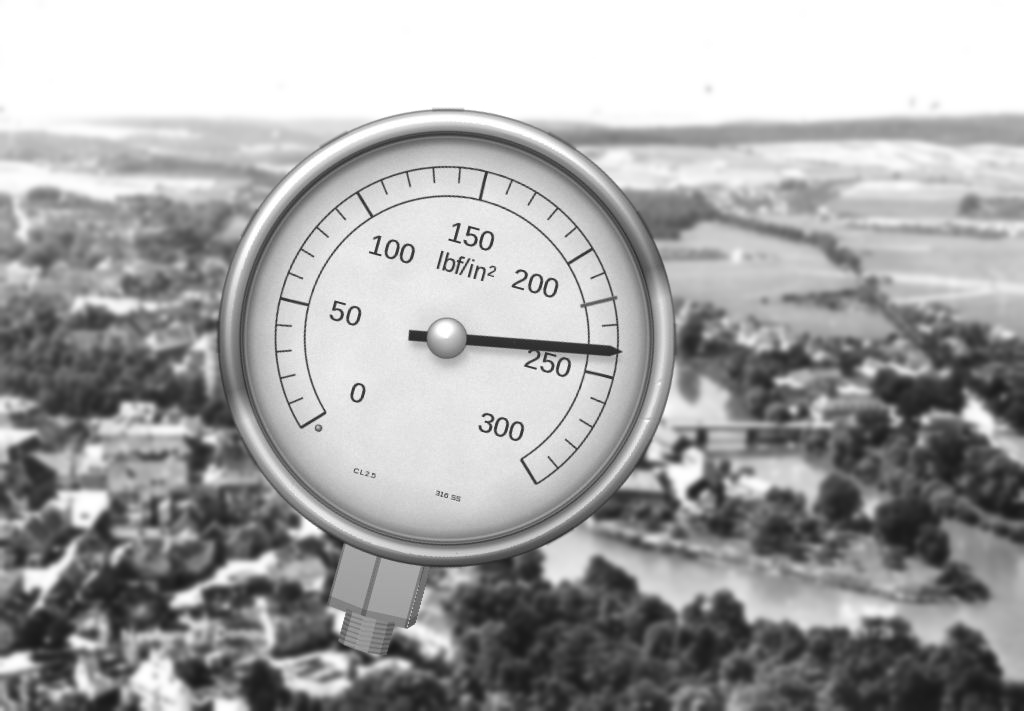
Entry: 240,psi
